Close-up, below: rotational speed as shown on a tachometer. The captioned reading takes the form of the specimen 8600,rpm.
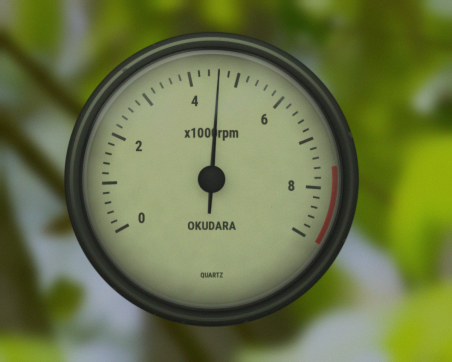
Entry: 4600,rpm
